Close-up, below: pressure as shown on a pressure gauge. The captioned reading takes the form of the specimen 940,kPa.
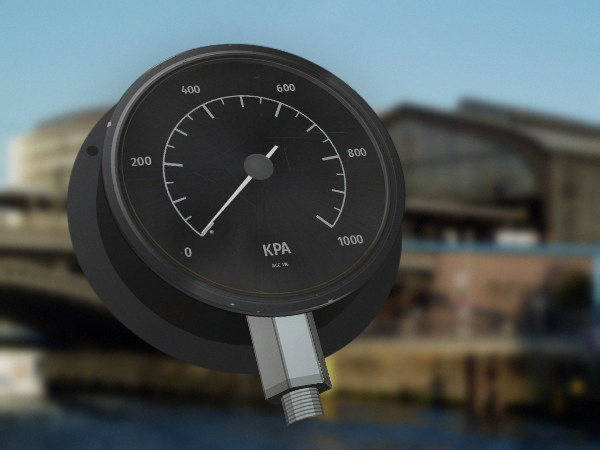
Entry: 0,kPa
